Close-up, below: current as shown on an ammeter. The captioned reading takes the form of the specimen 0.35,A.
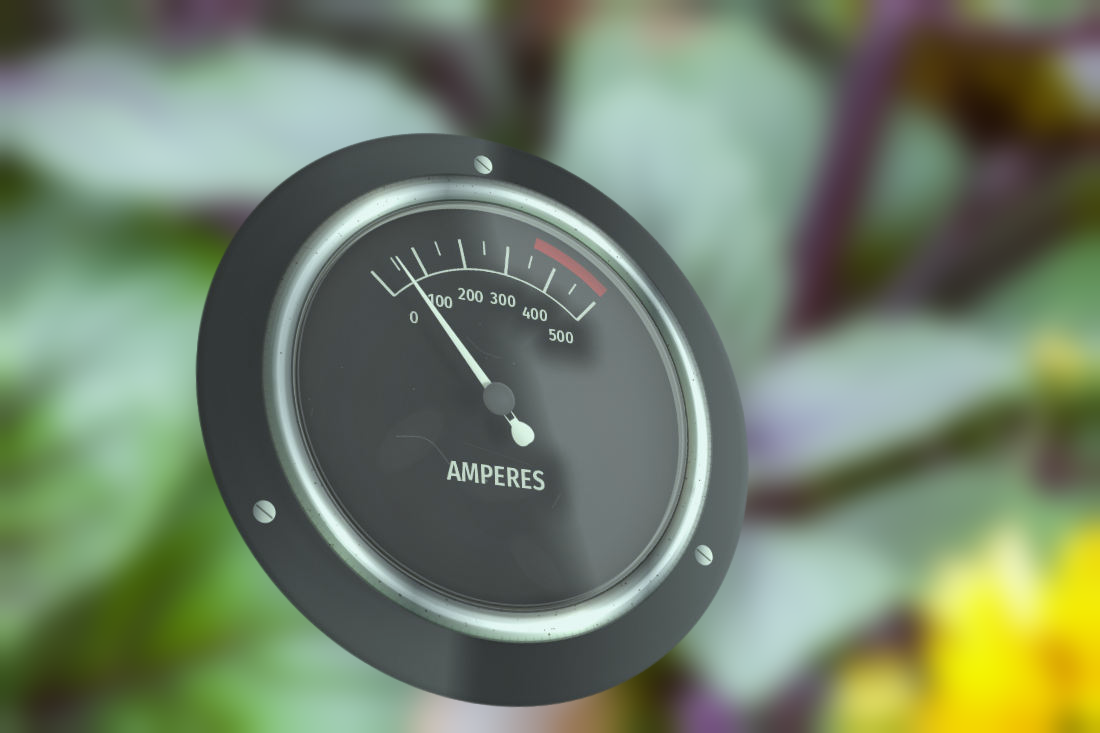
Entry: 50,A
